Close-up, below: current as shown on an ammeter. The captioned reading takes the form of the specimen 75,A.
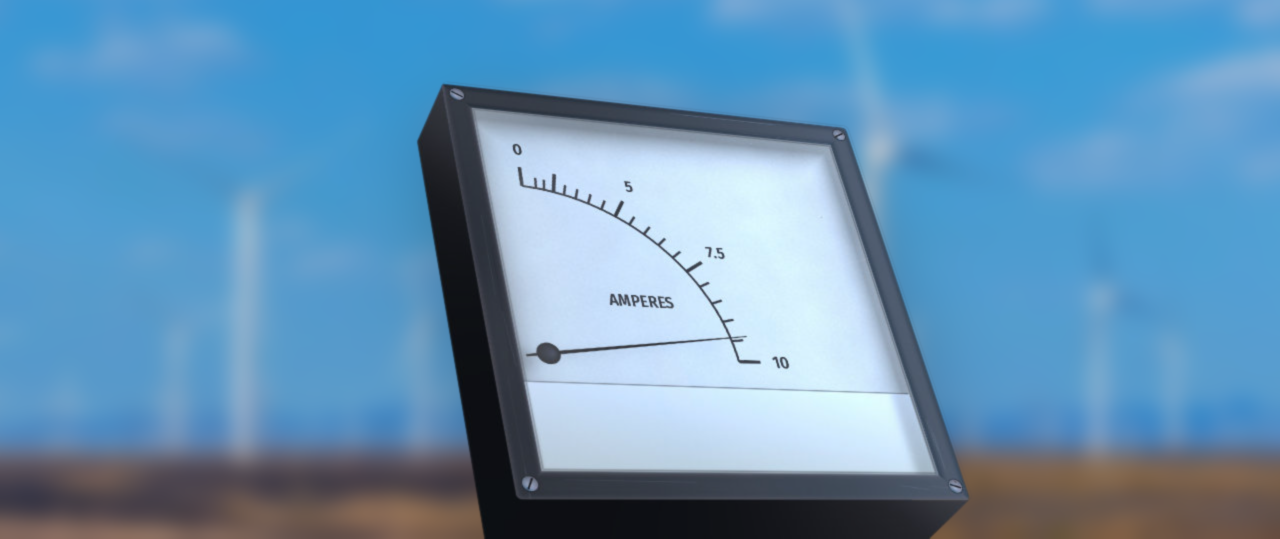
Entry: 9.5,A
